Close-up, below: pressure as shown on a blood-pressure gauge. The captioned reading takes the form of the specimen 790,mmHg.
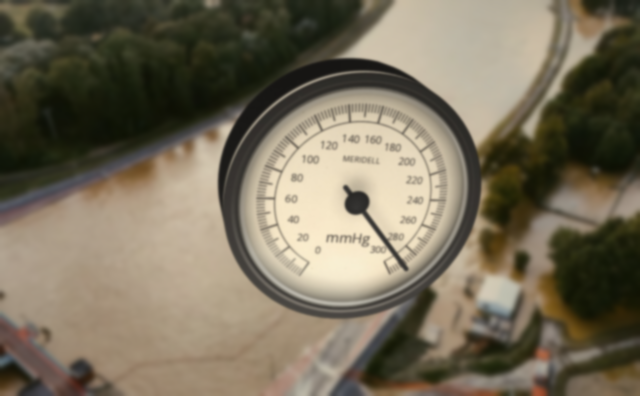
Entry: 290,mmHg
